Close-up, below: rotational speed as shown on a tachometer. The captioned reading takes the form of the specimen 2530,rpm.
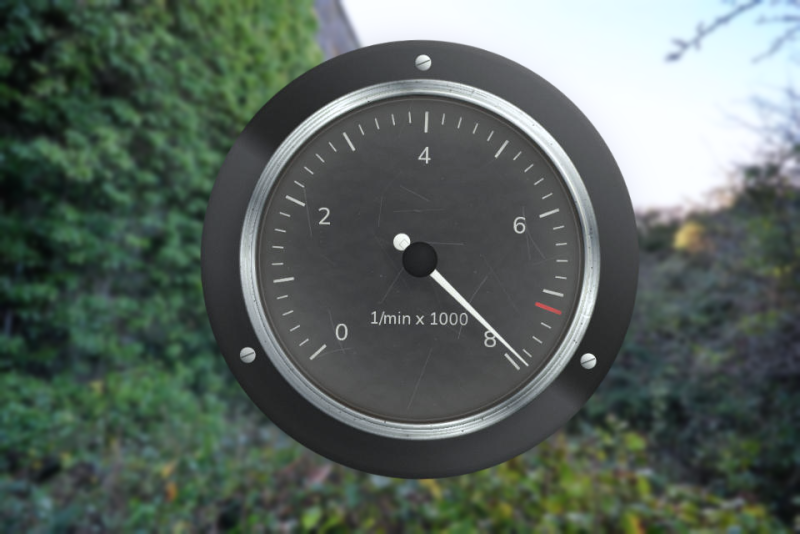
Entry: 7900,rpm
